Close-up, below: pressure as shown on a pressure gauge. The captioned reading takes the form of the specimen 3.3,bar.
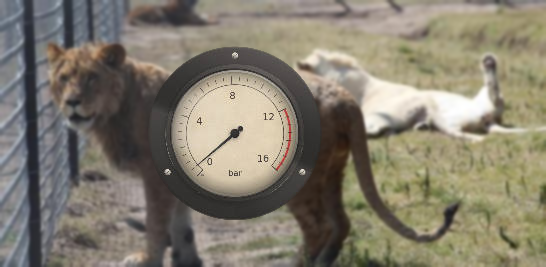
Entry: 0.5,bar
